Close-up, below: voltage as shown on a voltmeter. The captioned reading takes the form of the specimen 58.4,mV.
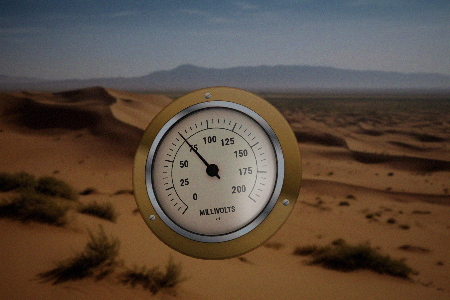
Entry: 75,mV
